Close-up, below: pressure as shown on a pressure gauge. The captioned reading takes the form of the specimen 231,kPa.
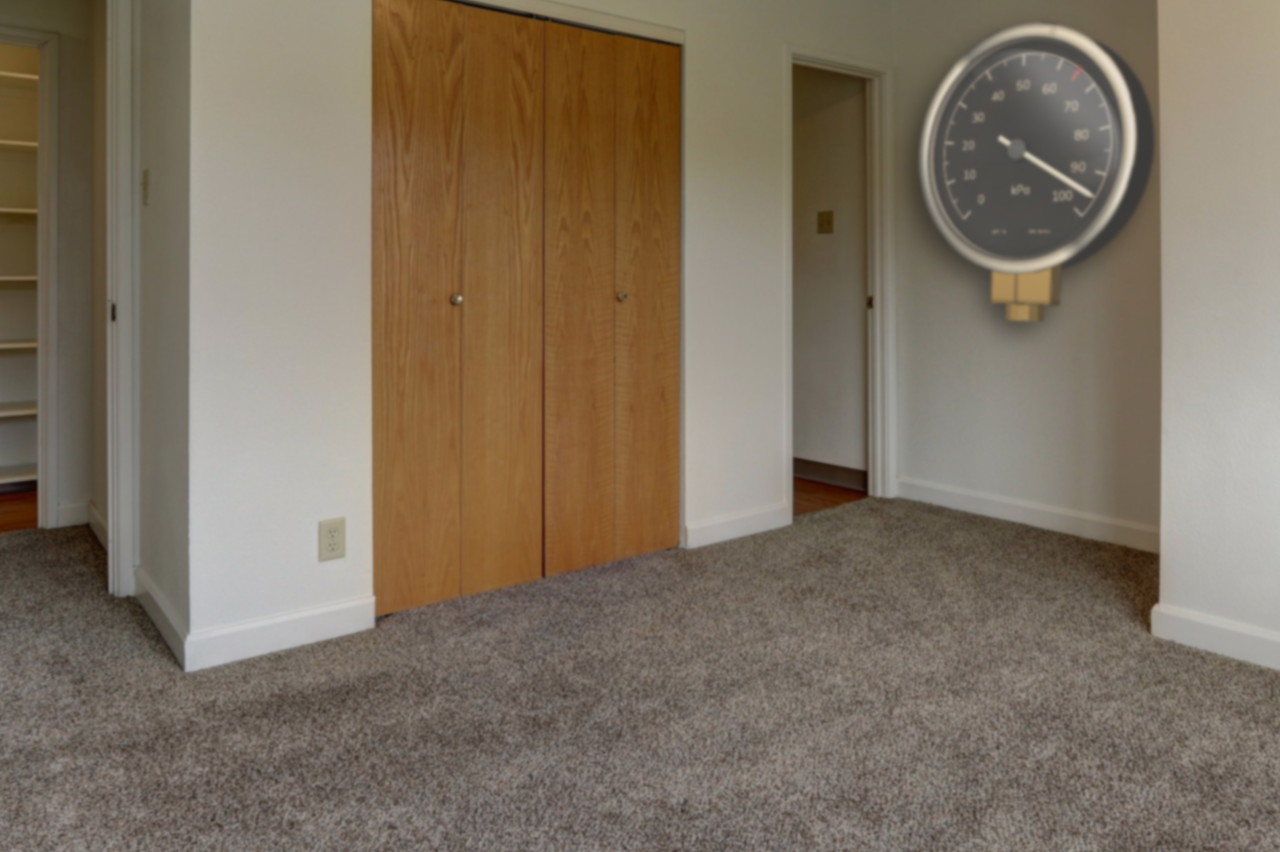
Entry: 95,kPa
